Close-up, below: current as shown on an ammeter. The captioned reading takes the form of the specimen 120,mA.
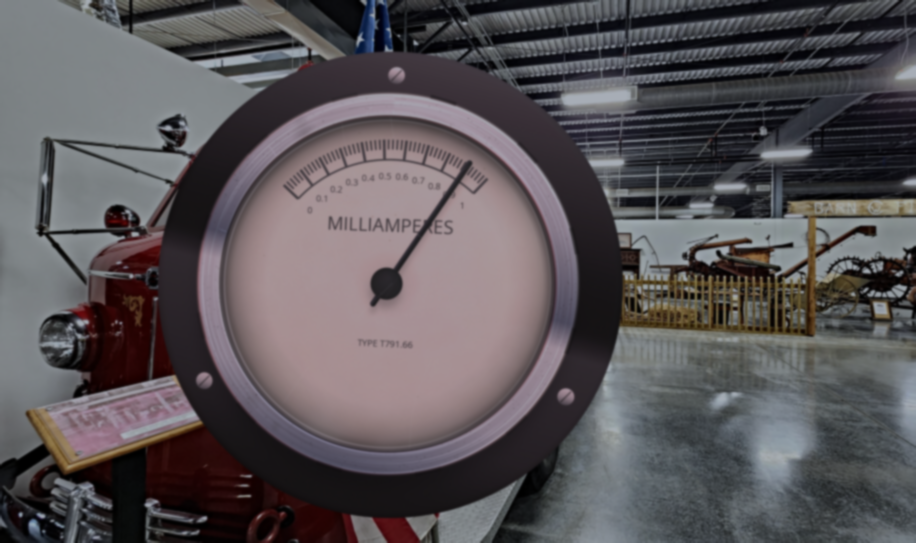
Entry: 0.9,mA
